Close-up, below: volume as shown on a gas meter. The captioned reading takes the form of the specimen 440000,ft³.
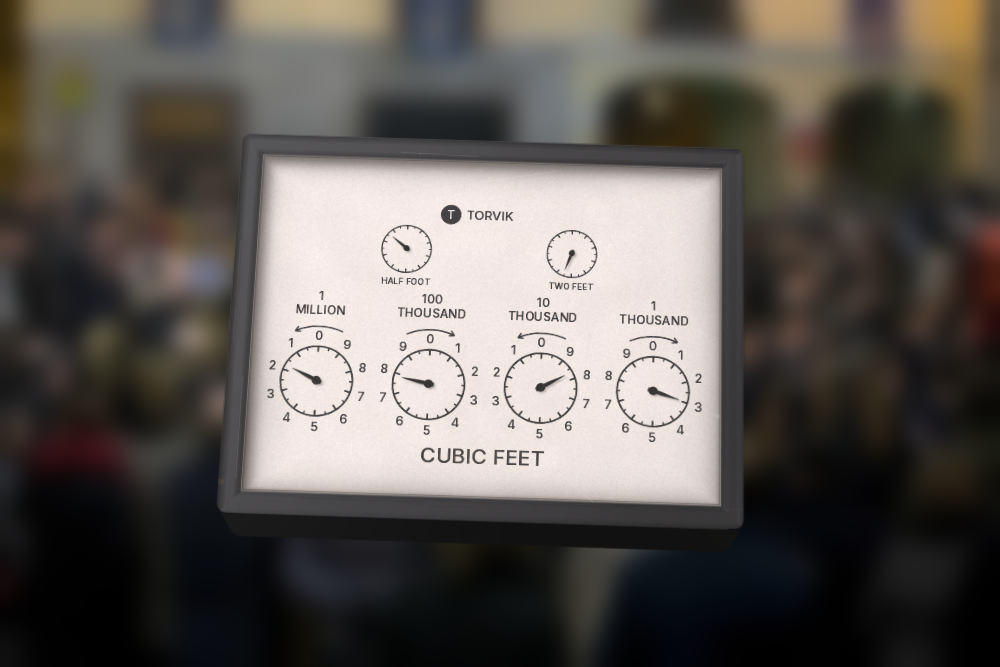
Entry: 178300,ft³
